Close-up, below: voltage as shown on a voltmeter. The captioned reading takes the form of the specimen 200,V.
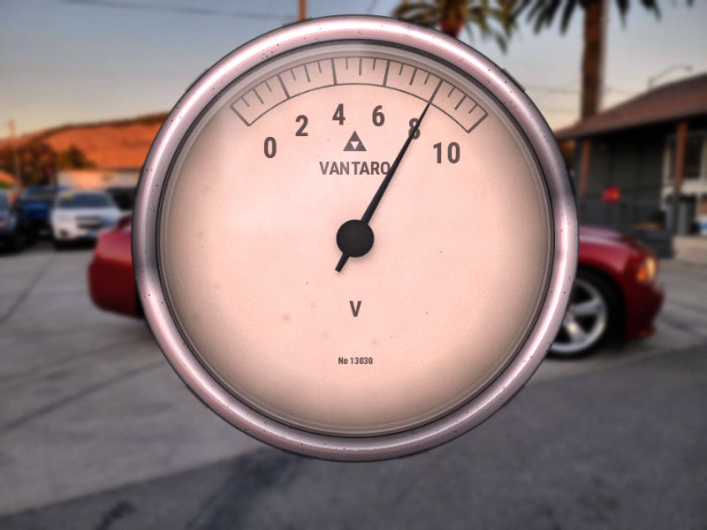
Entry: 8,V
